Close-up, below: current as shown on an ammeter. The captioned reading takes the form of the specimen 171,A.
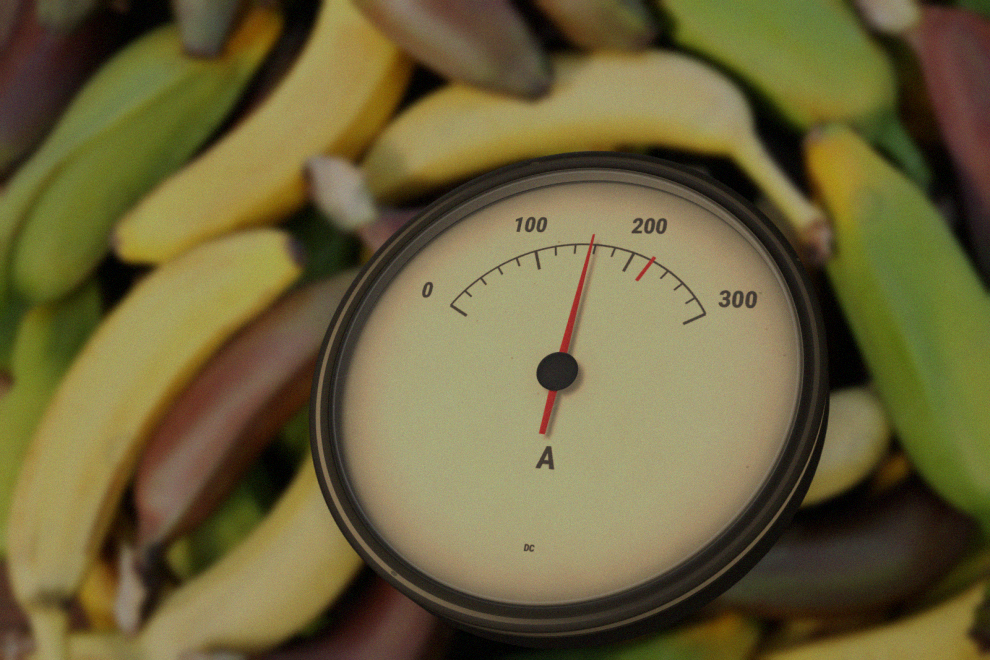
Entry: 160,A
